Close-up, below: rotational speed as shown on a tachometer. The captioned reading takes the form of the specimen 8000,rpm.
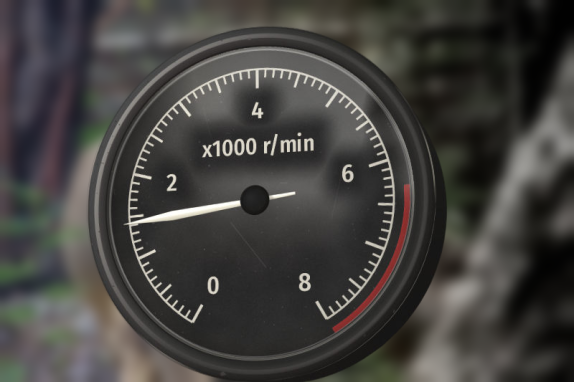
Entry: 1400,rpm
